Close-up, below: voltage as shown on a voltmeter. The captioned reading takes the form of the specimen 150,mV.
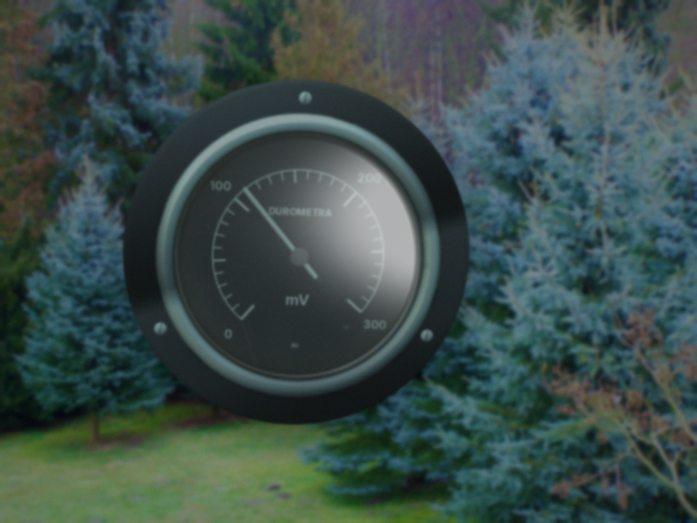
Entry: 110,mV
